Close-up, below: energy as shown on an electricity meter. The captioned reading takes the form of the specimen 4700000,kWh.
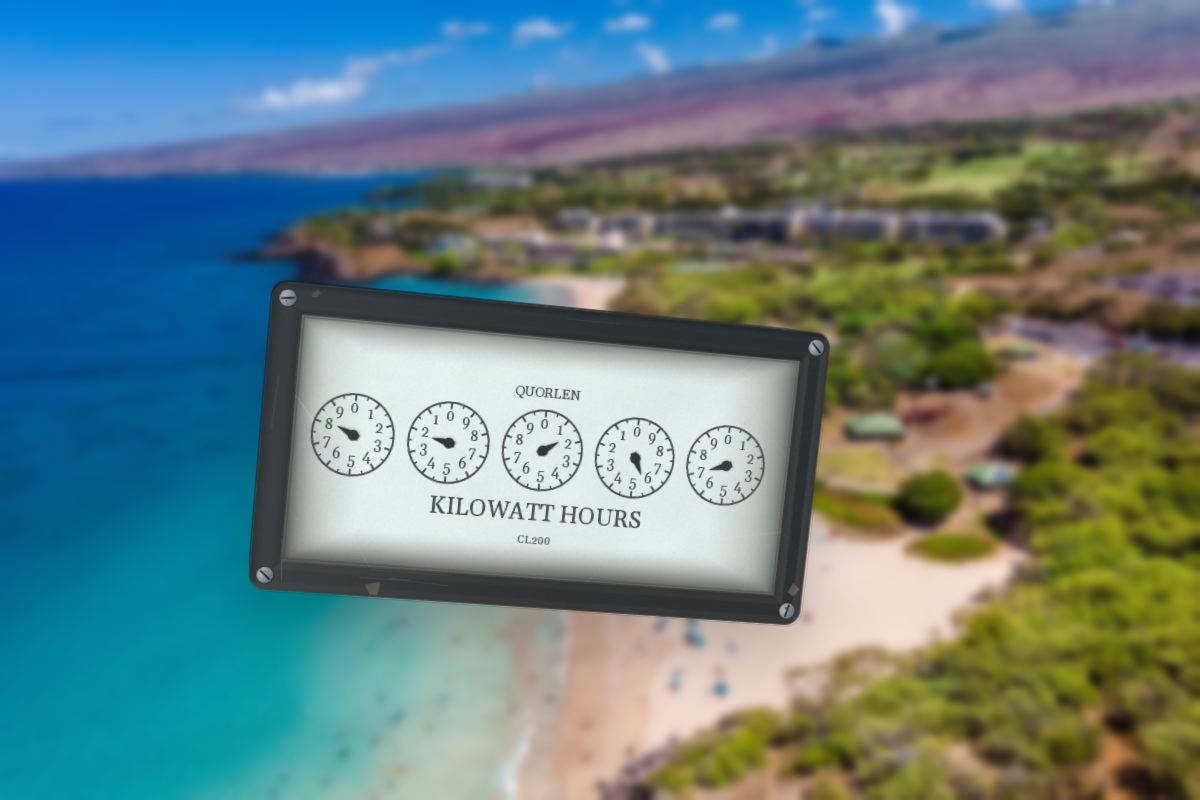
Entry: 82157,kWh
